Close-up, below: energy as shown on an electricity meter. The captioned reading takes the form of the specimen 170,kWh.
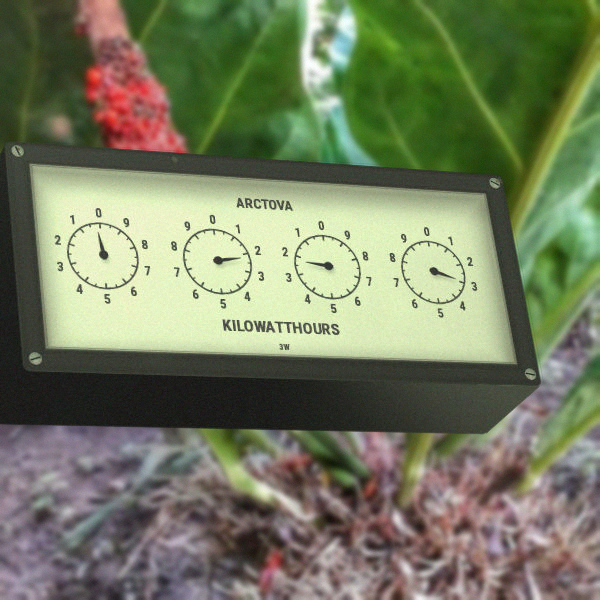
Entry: 223,kWh
